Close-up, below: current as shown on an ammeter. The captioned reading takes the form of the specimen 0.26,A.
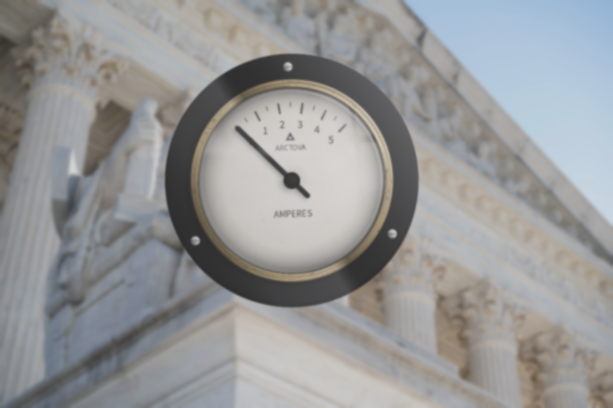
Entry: 0,A
